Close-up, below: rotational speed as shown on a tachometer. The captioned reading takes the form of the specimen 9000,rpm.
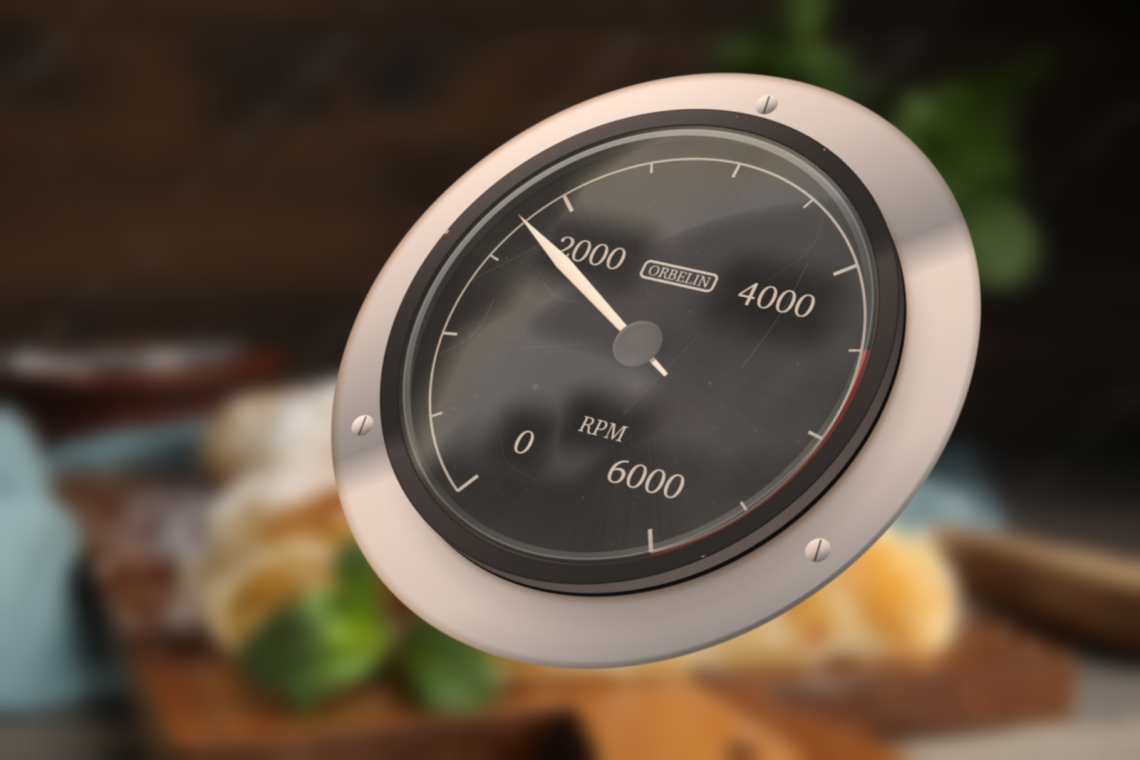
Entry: 1750,rpm
